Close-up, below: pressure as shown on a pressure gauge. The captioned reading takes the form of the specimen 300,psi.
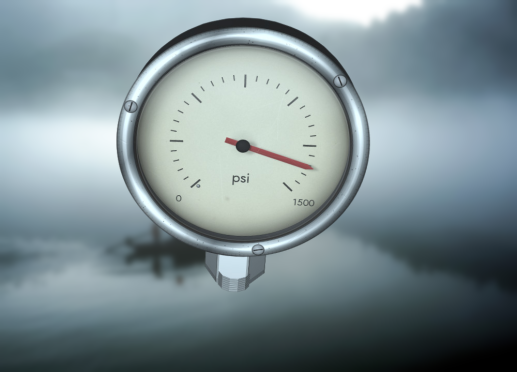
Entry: 1350,psi
